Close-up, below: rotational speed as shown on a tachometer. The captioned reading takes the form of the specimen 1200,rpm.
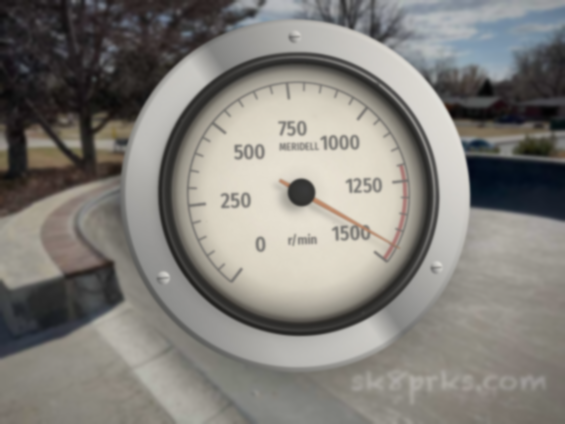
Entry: 1450,rpm
